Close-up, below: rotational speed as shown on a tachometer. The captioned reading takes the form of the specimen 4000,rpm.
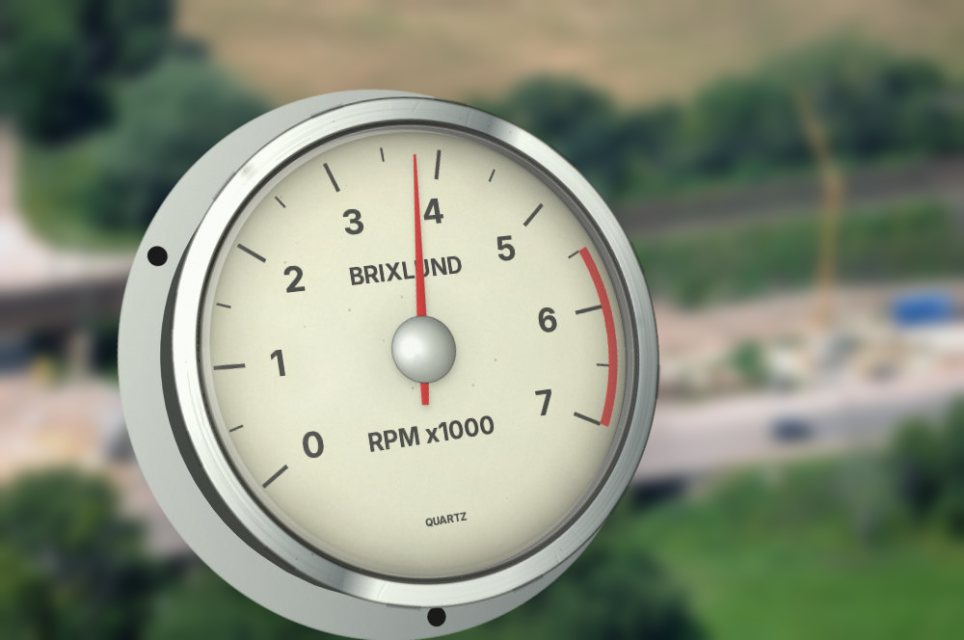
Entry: 3750,rpm
